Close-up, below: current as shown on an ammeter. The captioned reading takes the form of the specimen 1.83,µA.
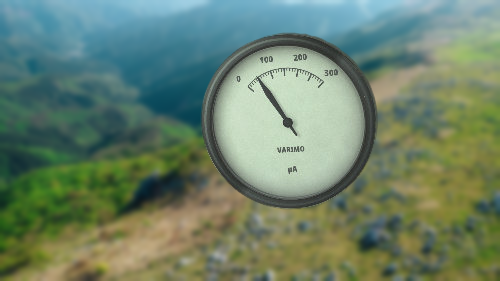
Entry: 50,µA
